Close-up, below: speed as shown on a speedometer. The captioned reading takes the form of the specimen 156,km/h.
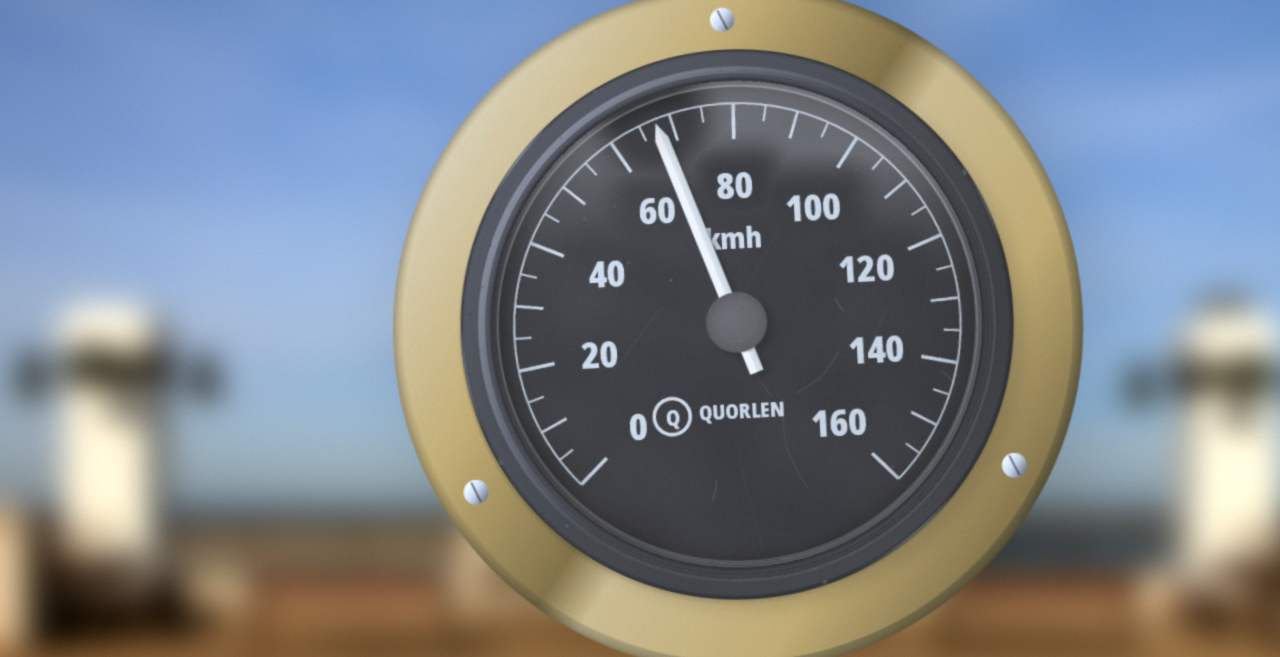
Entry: 67.5,km/h
